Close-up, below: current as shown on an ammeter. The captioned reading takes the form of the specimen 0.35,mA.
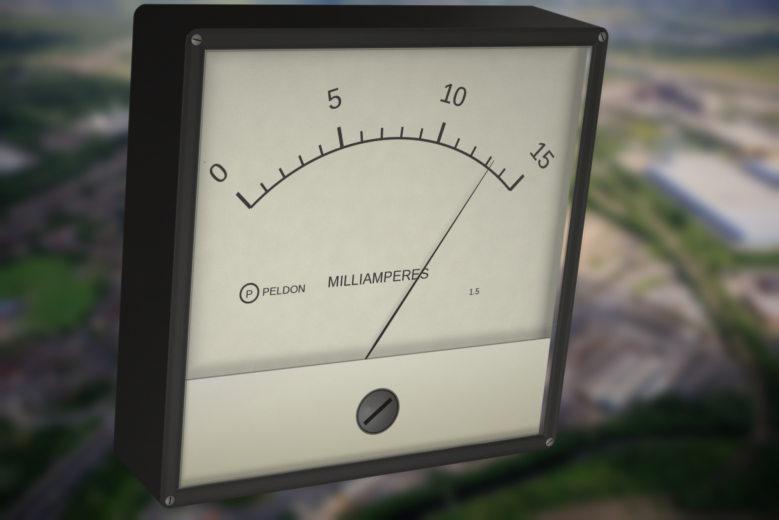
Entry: 13,mA
